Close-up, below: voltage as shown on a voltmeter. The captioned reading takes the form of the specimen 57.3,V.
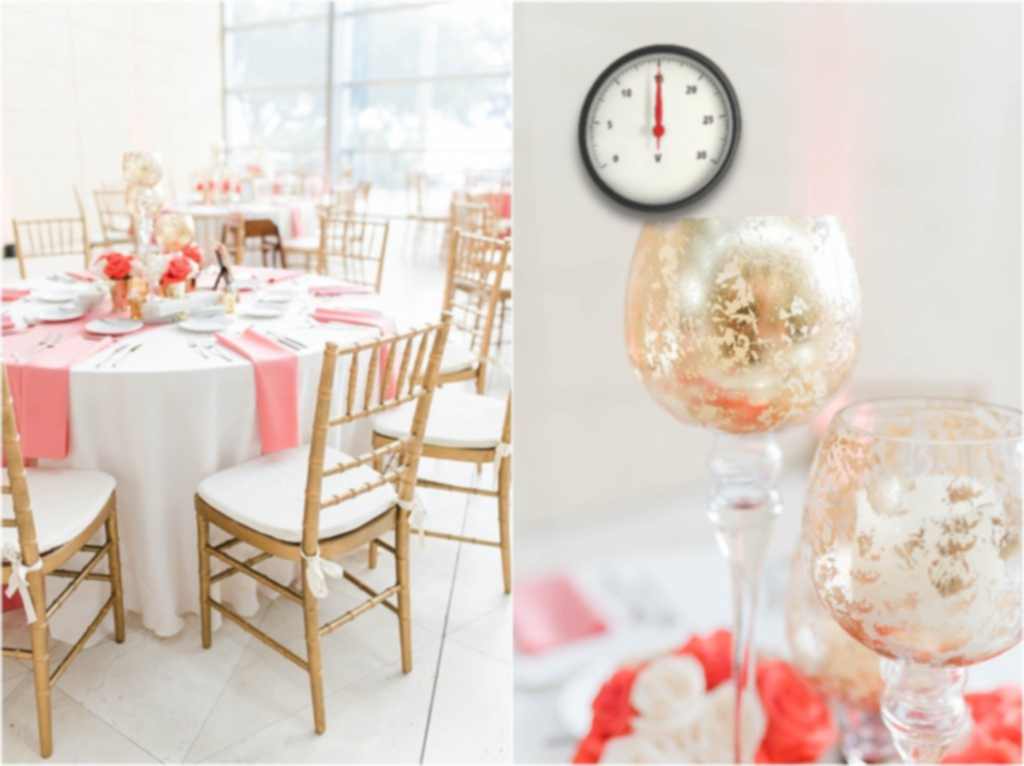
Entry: 15,V
